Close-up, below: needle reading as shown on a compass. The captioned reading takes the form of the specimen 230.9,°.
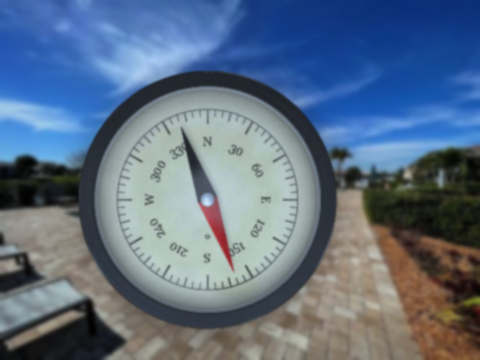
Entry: 160,°
